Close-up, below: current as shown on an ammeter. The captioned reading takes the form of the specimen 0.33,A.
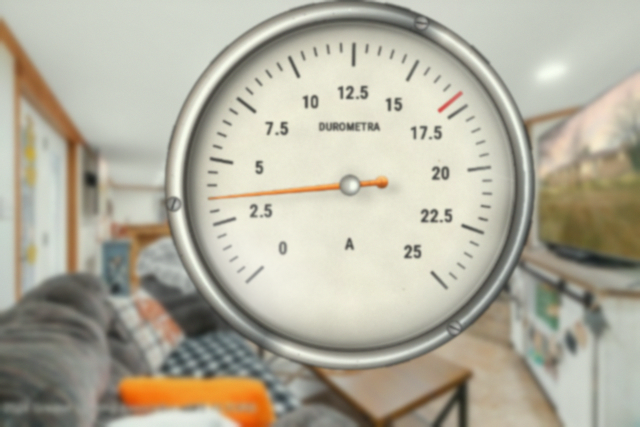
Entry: 3.5,A
